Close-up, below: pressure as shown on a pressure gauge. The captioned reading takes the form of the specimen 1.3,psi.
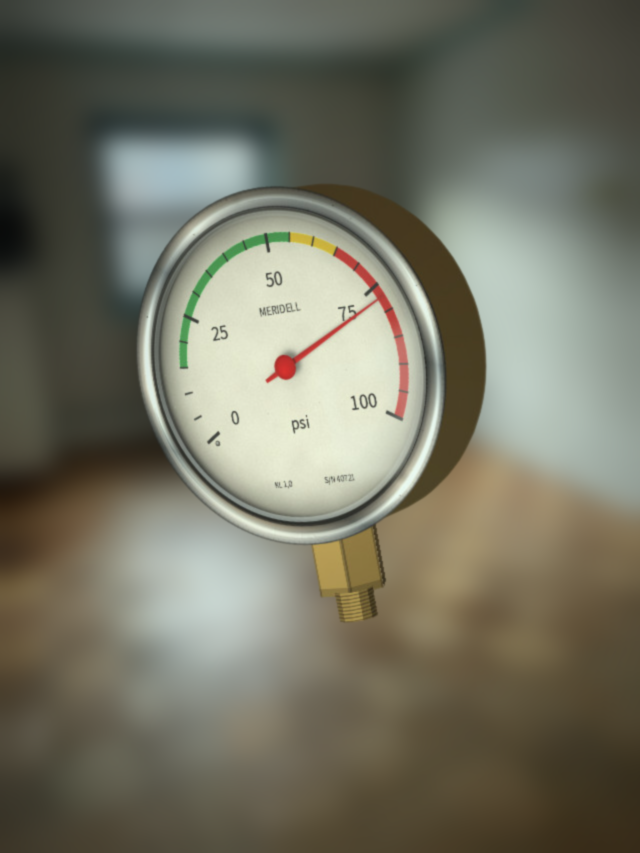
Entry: 77.5,psi
